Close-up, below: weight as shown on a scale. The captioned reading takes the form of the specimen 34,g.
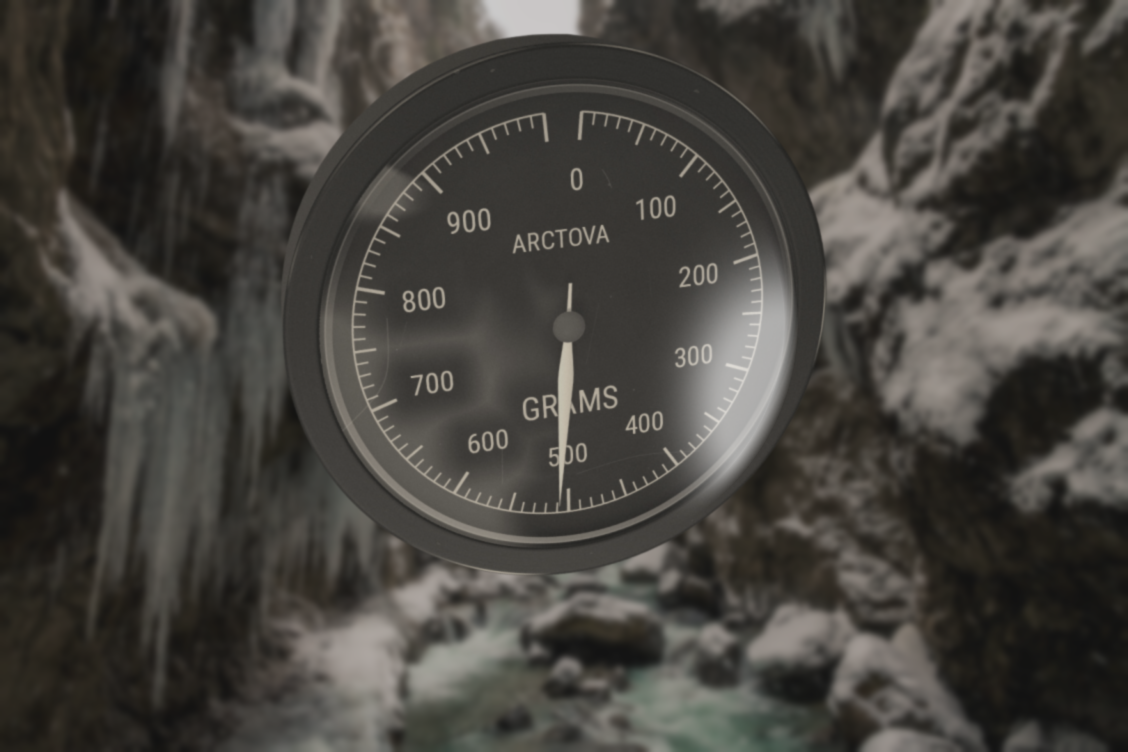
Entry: 510,g
